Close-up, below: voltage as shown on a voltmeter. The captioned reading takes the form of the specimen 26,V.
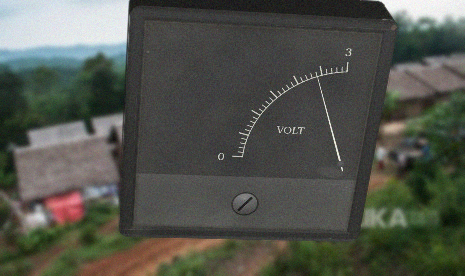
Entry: 2.4,V
